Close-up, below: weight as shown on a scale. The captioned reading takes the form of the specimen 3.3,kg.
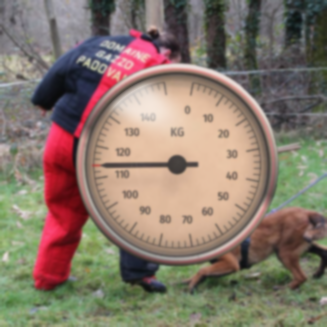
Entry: 114,kg
